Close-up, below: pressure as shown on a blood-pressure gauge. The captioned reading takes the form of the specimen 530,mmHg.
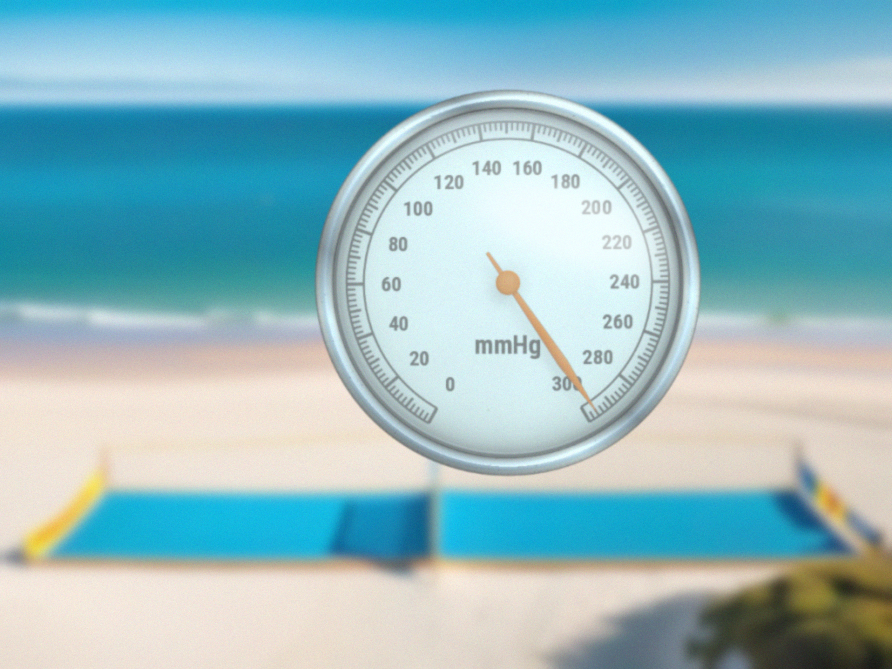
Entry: 296,mmHg
